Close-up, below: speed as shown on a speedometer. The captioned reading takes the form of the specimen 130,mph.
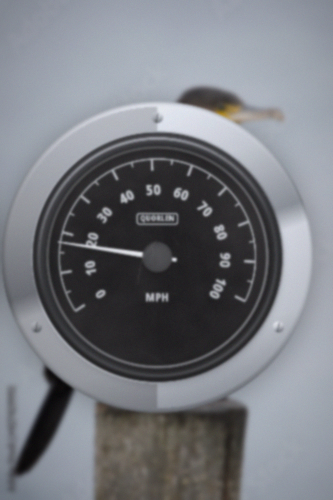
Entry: 17.5,mph
